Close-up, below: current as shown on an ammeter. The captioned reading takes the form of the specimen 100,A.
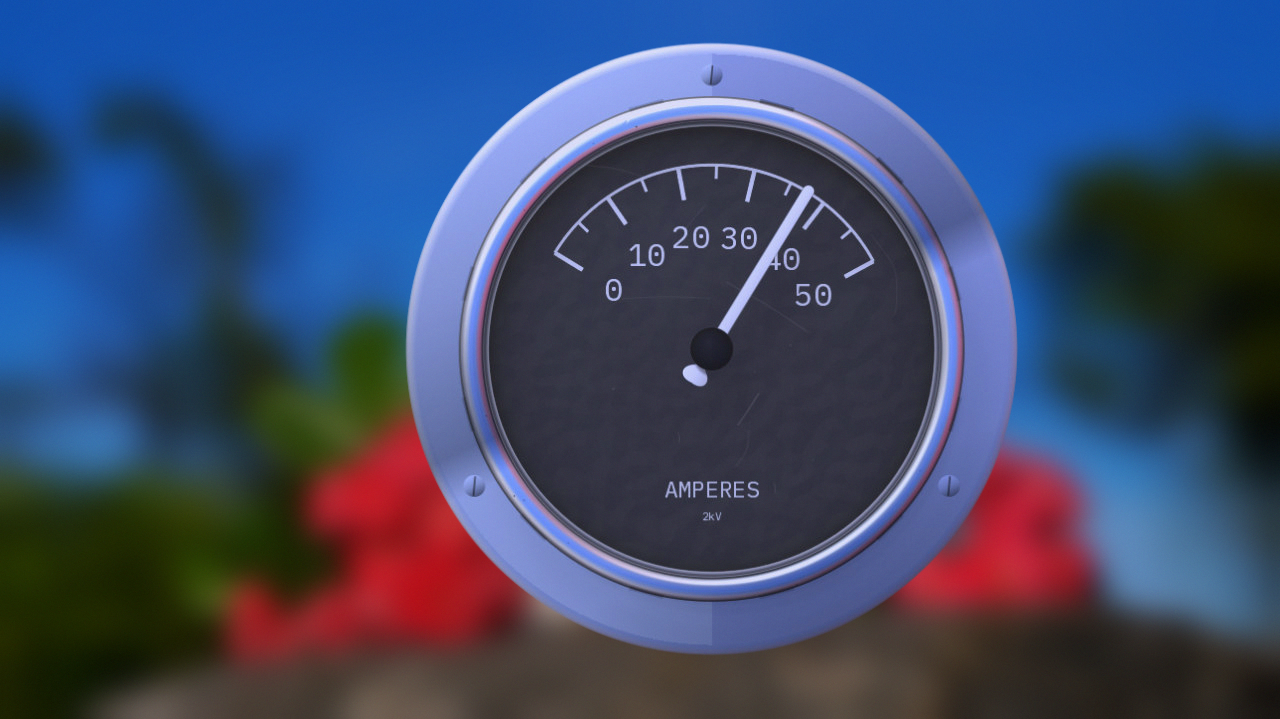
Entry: 37.5,A
